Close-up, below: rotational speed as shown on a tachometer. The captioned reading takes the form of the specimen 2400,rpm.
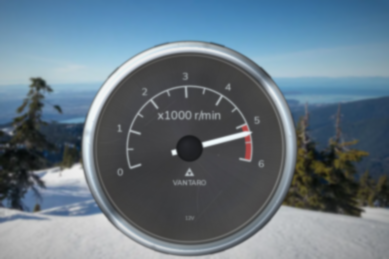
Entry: 5250,rpm
